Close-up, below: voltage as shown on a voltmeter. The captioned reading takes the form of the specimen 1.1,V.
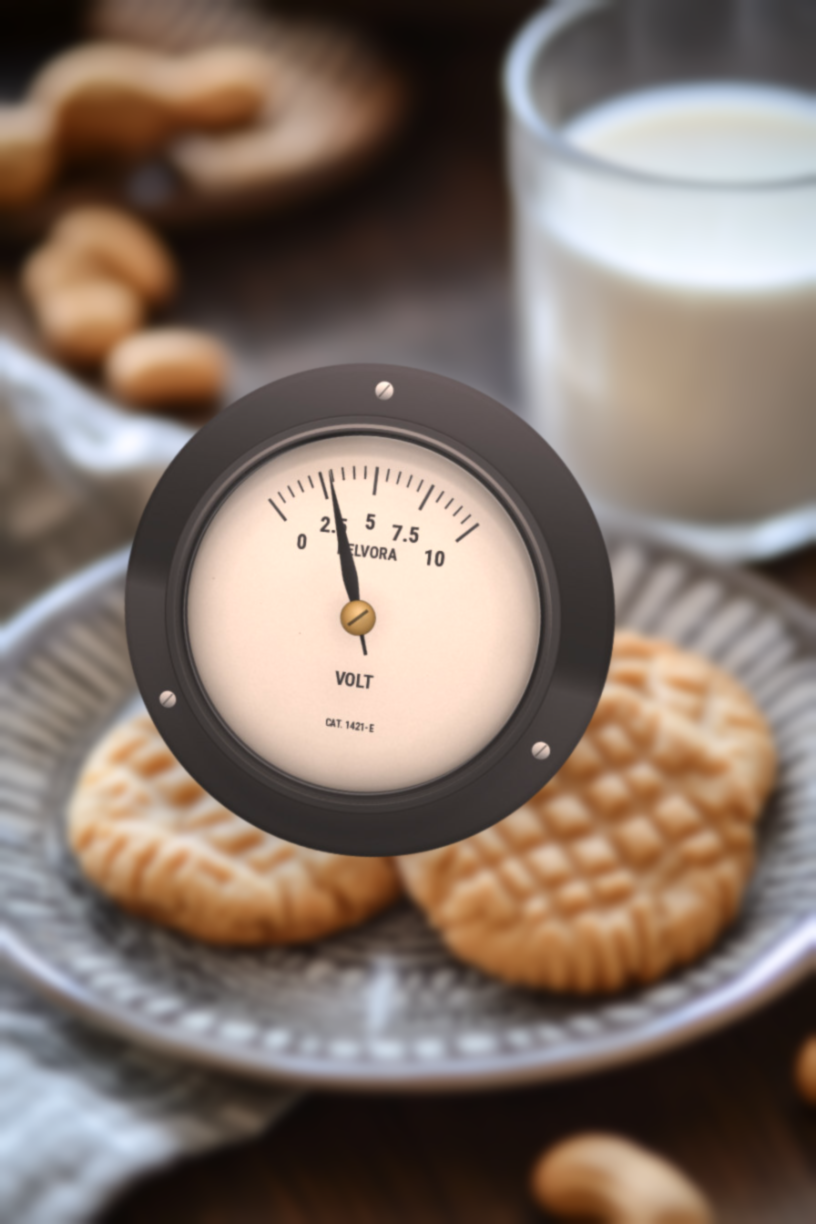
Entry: 3,V
